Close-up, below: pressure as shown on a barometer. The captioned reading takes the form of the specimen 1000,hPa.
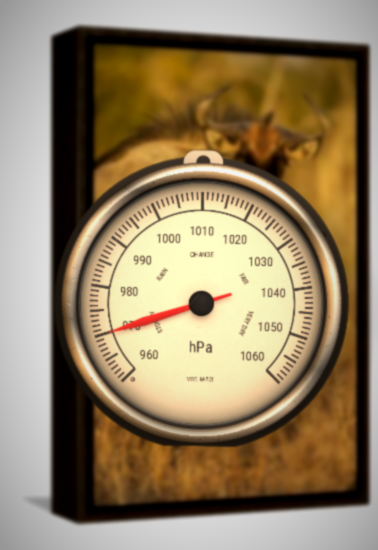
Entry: 970,hPa
